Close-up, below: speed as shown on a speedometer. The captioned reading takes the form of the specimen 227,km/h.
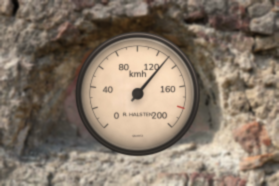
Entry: 130,km/h
